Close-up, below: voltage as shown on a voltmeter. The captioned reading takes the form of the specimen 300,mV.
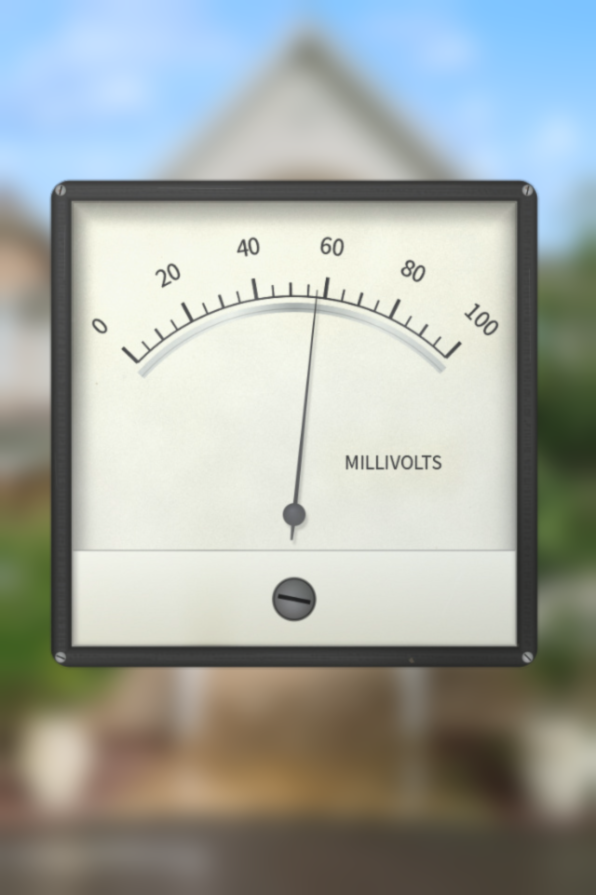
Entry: 57.5,mV
